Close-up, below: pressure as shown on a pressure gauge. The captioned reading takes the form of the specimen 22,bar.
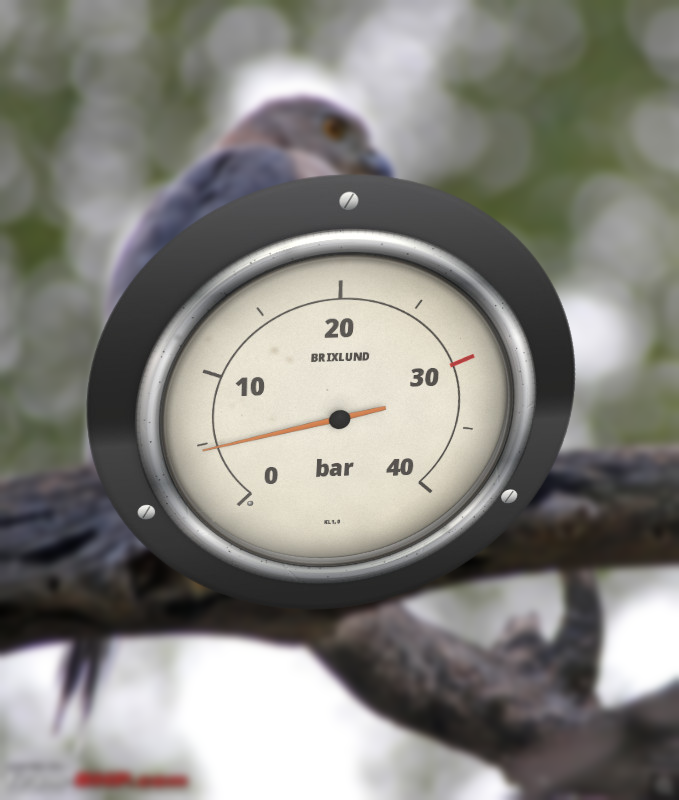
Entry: 5,bar
